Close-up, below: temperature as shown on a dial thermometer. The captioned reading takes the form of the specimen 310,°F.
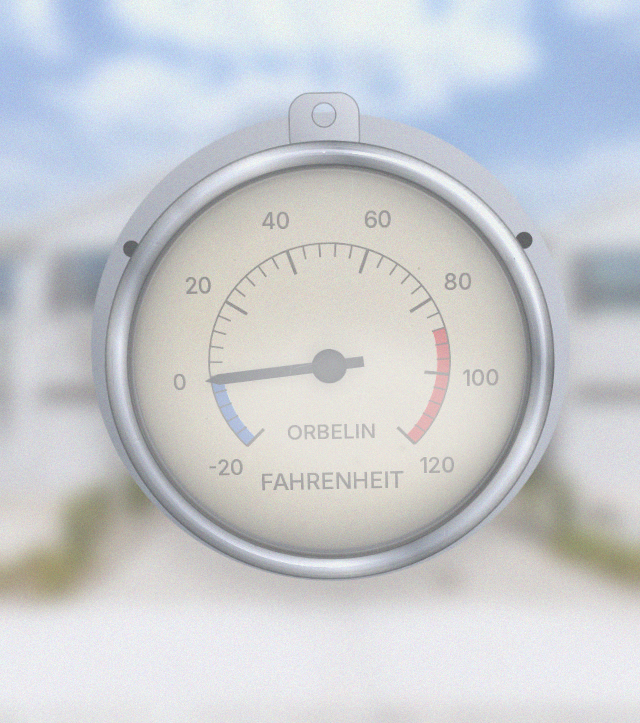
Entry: 0,°F
